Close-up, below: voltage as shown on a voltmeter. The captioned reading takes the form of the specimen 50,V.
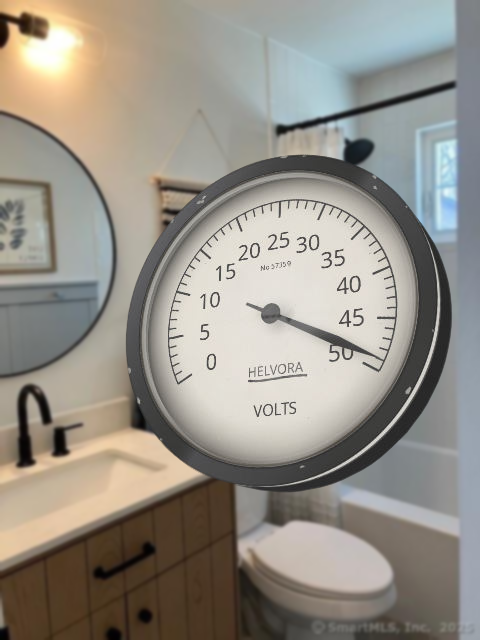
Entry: 49,V
